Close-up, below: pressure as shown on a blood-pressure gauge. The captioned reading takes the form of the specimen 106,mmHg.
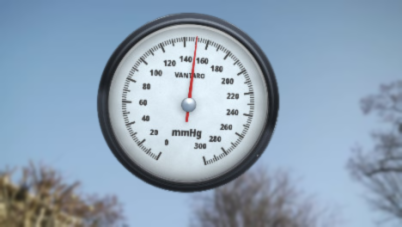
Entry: 150,mmHg
